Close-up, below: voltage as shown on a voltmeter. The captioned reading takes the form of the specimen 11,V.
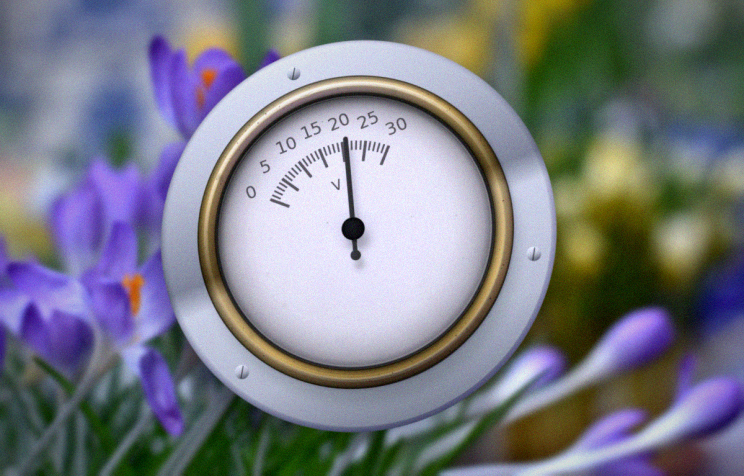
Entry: 21,V
